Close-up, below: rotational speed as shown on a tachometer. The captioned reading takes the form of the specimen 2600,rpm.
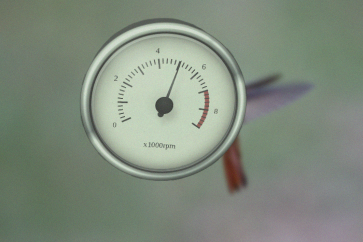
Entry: 5000,rpm
